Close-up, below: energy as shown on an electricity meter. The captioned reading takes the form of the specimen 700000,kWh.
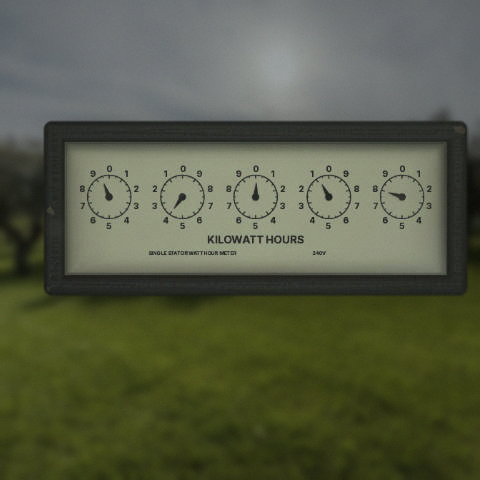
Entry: 94008,kWh
